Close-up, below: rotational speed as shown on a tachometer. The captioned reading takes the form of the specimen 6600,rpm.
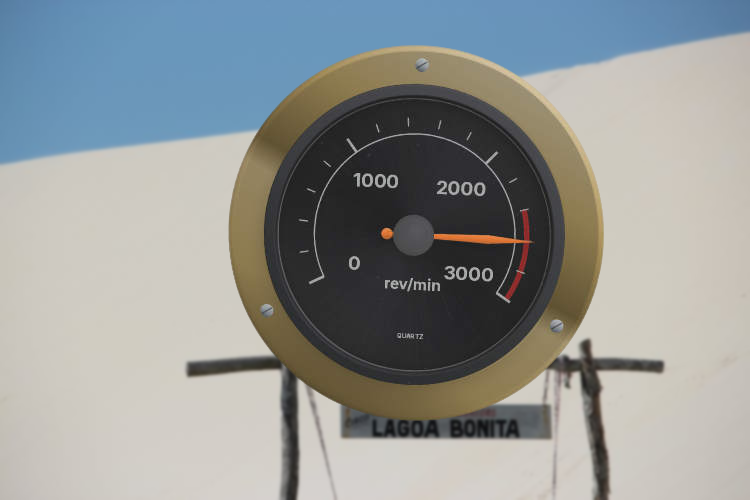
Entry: 2600,rpm
